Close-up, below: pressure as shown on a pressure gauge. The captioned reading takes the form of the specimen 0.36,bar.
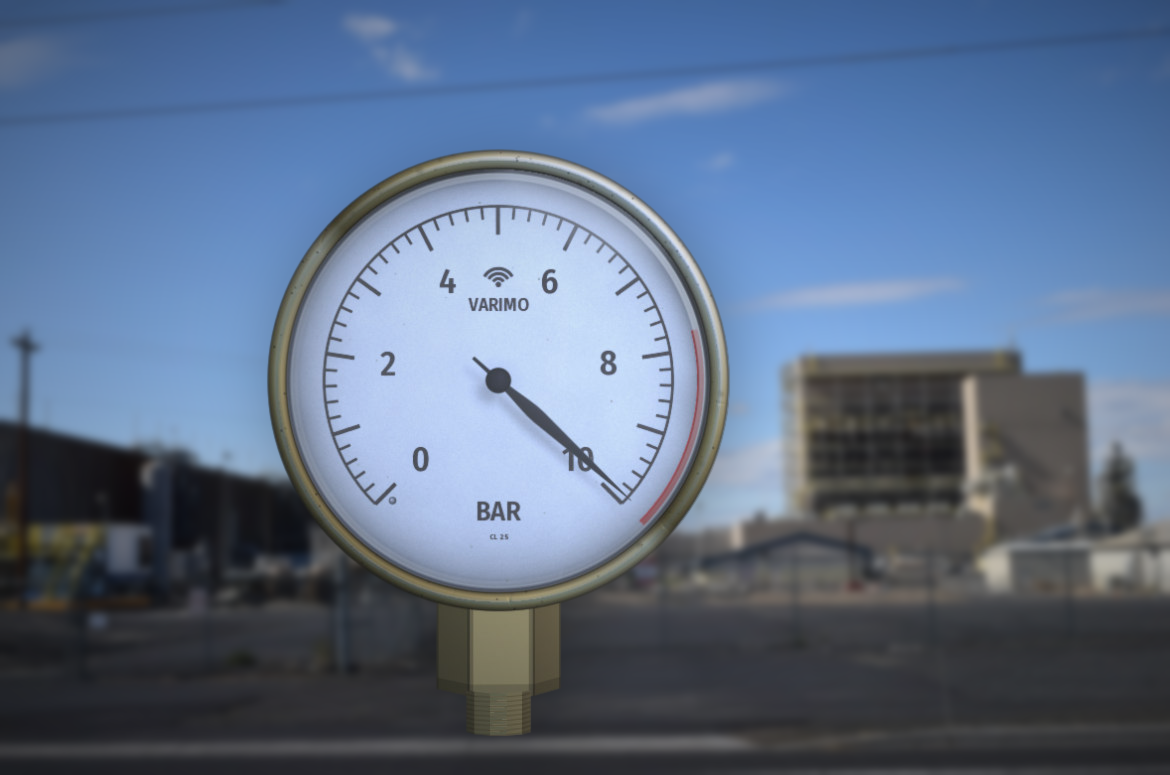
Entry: 9.9,bar
